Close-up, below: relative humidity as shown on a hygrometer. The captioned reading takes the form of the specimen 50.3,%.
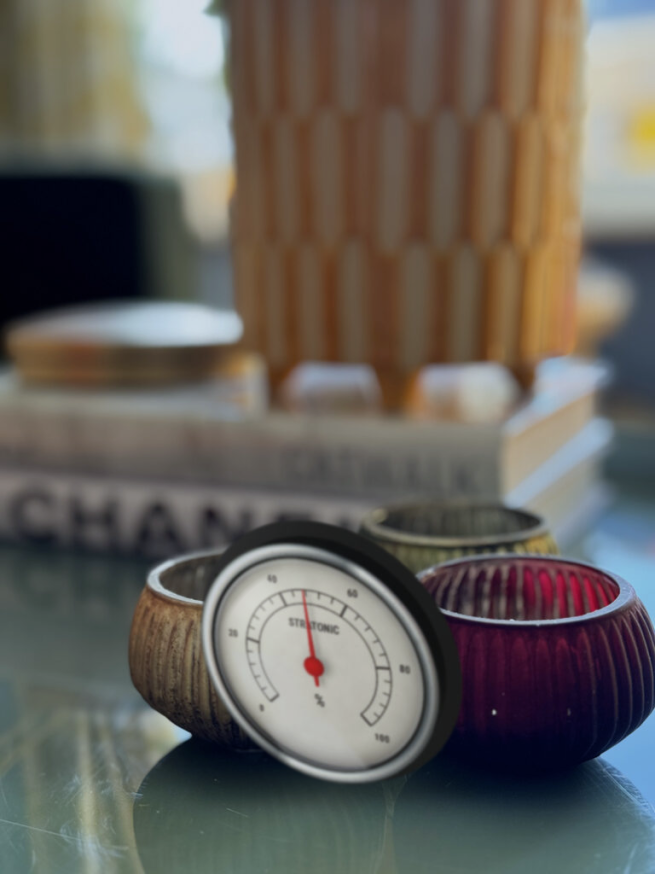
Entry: 48,%
